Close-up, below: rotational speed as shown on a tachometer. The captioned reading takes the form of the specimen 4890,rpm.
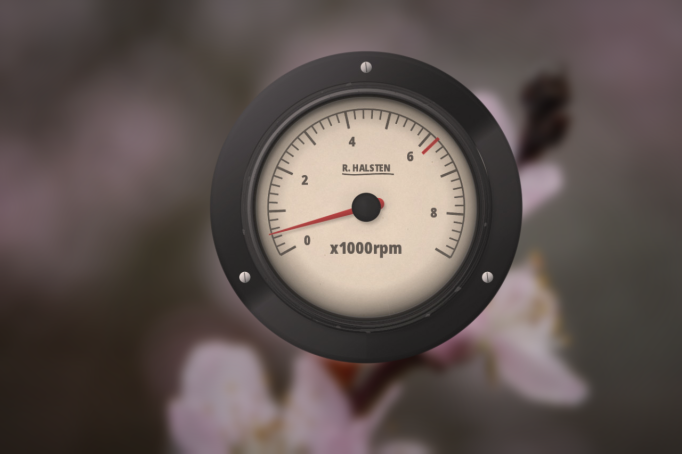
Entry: 500,rpm
